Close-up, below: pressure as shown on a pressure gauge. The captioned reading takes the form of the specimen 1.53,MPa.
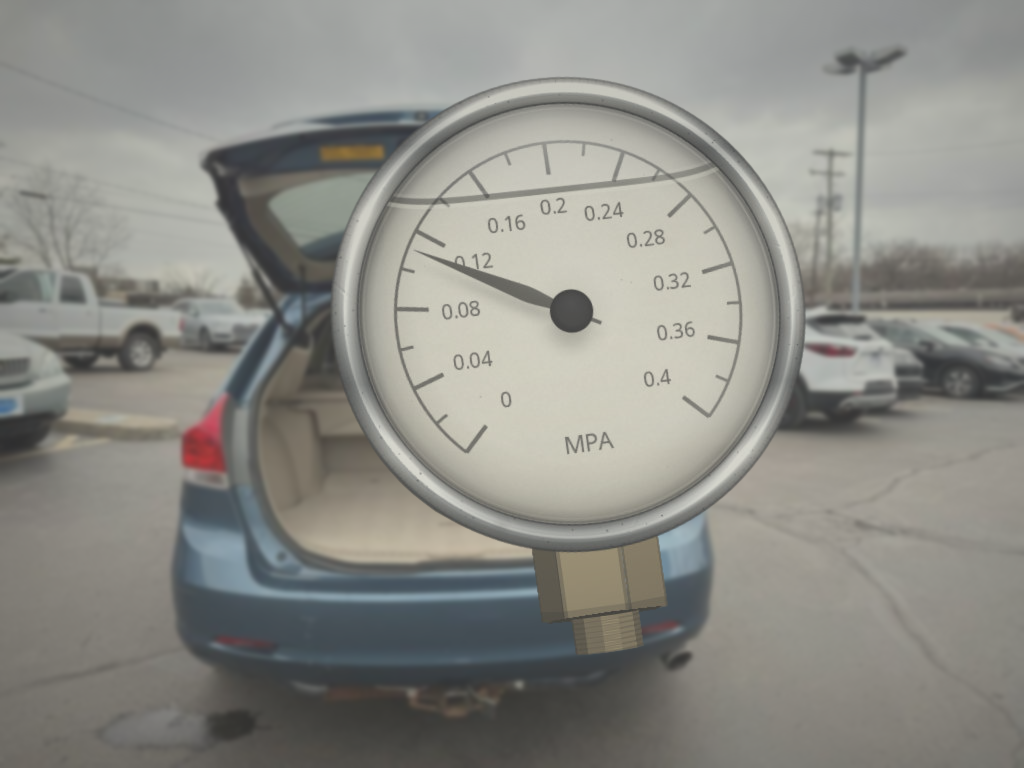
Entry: 0.11,MPa
